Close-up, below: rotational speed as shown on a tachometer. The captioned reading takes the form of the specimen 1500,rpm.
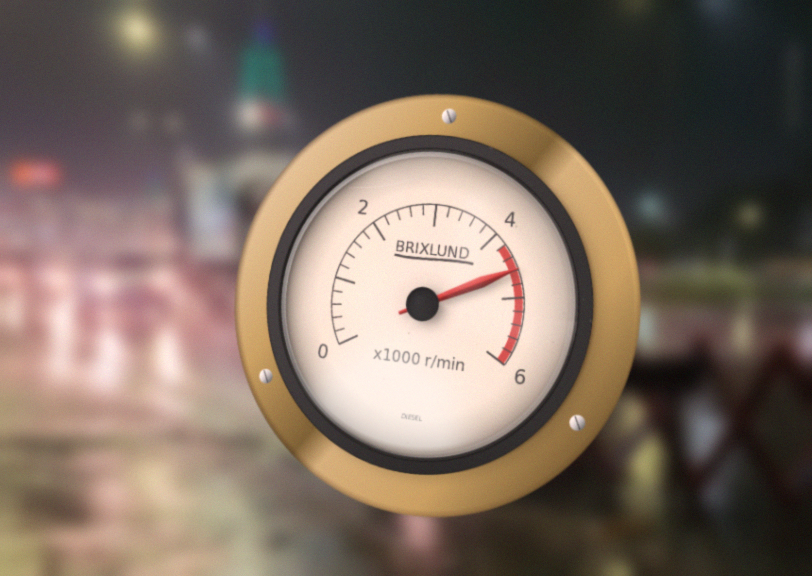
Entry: 4600,rpm
